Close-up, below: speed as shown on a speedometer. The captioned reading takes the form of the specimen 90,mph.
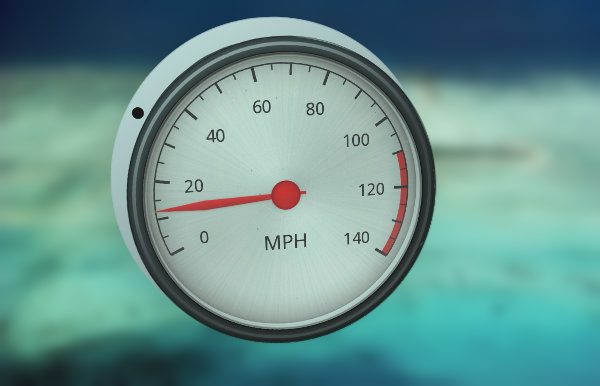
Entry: 12.5,mph
